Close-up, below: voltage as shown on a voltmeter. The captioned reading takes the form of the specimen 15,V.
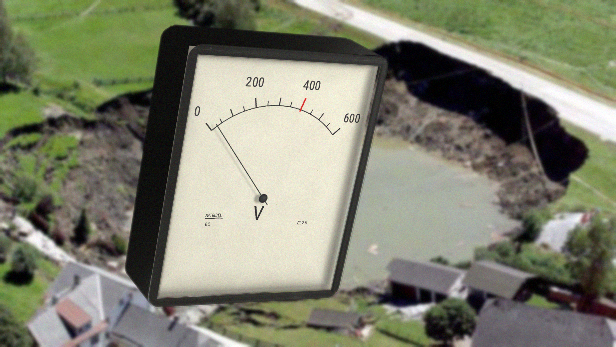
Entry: 25,V
